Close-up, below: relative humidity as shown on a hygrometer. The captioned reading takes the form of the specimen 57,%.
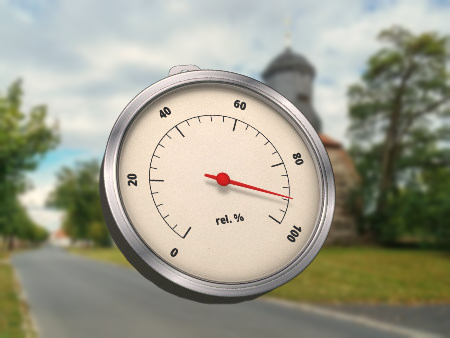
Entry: 92,%
